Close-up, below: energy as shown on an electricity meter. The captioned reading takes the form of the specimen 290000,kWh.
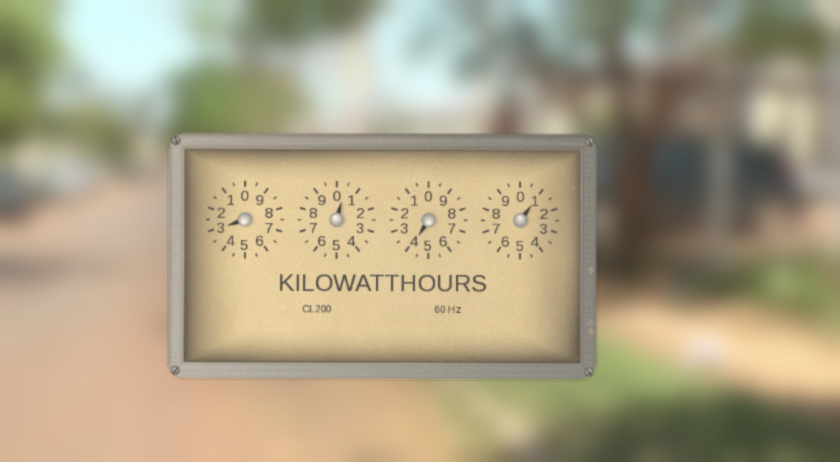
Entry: 3041,kWh
